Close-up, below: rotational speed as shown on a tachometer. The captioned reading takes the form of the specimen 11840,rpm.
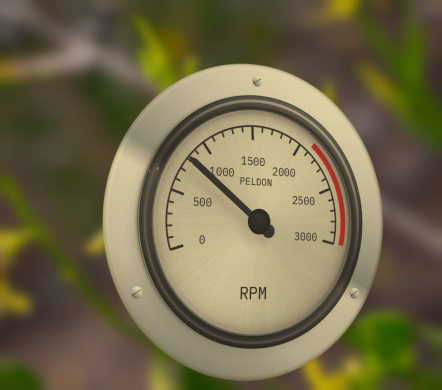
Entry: 800,rpm
